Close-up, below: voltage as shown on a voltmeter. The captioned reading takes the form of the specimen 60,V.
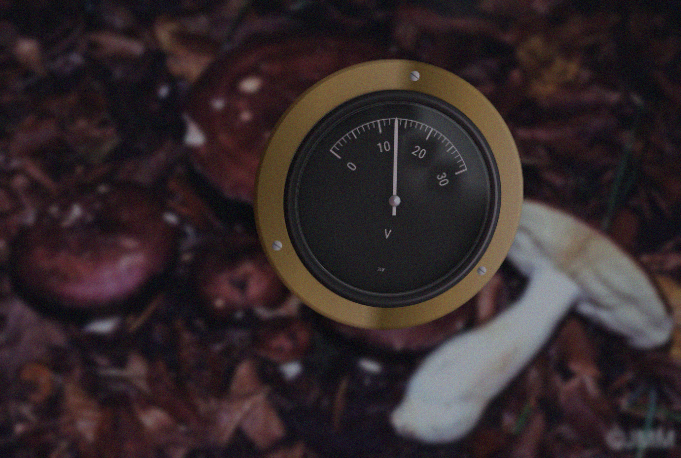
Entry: 13,V
